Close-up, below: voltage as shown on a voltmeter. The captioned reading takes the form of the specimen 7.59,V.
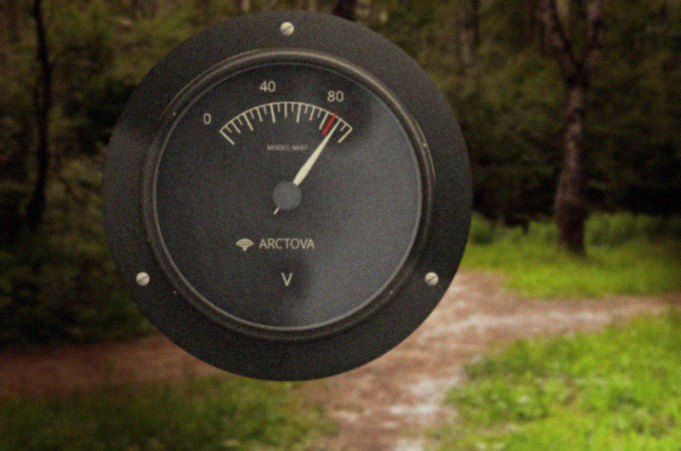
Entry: 90,V
